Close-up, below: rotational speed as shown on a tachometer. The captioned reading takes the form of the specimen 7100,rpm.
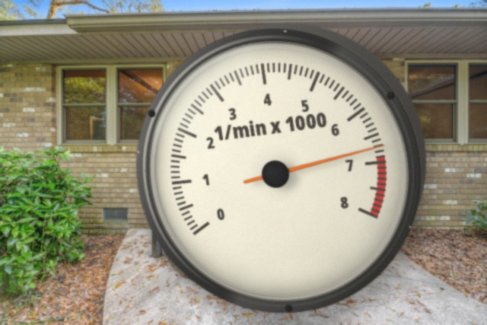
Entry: 6700,rpm
